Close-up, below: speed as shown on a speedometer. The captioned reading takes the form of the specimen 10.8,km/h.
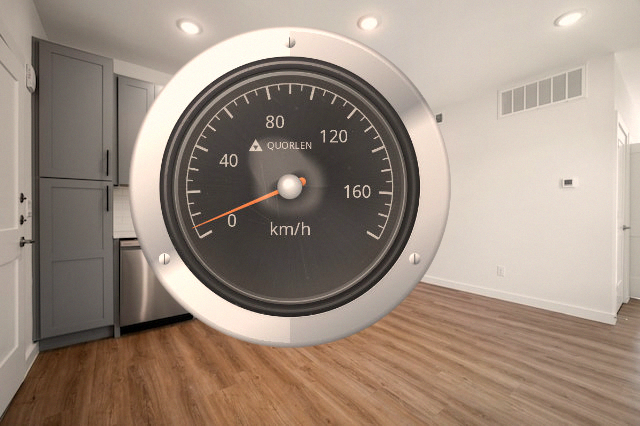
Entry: 5,km/h
